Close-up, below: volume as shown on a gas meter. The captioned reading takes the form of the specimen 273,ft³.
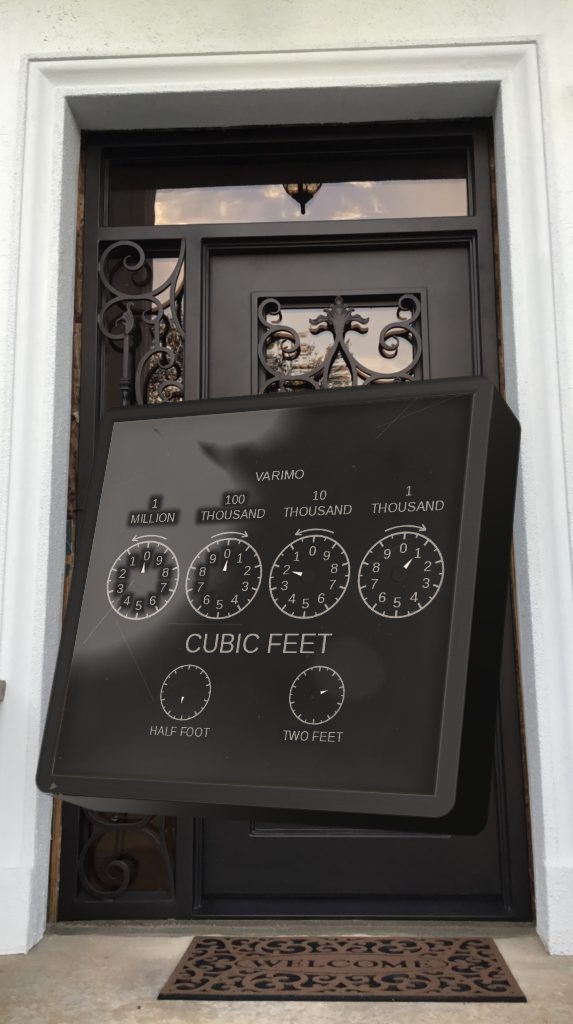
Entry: 2100,ft³
